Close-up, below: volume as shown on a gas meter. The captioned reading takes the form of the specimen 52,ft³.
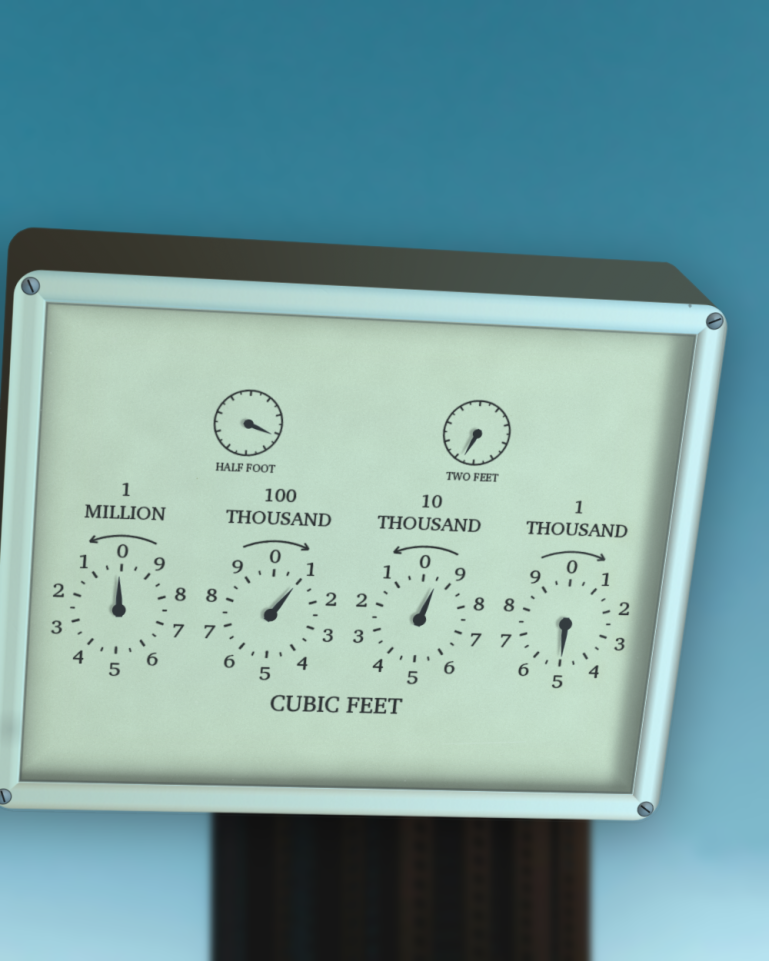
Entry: 9500,ft³
